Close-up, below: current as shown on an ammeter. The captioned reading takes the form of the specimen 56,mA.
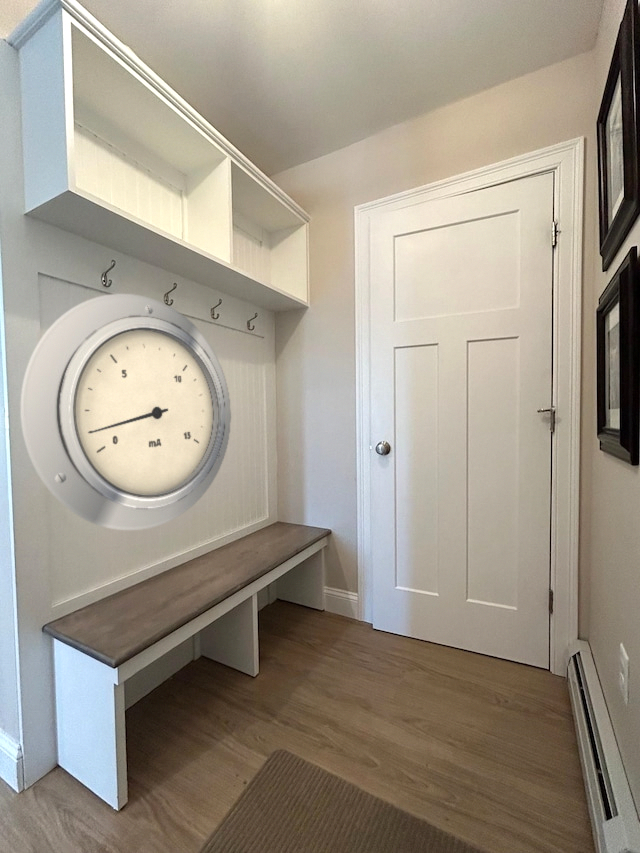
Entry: 1,mA
